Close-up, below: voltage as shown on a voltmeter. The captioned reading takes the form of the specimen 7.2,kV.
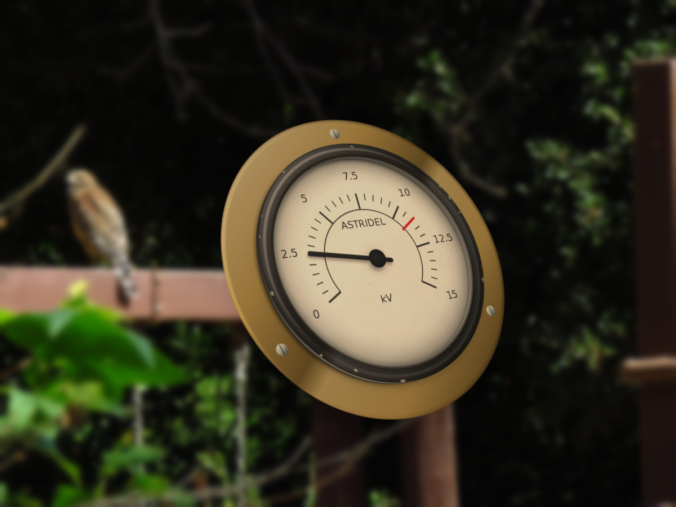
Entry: 2.5,kV
